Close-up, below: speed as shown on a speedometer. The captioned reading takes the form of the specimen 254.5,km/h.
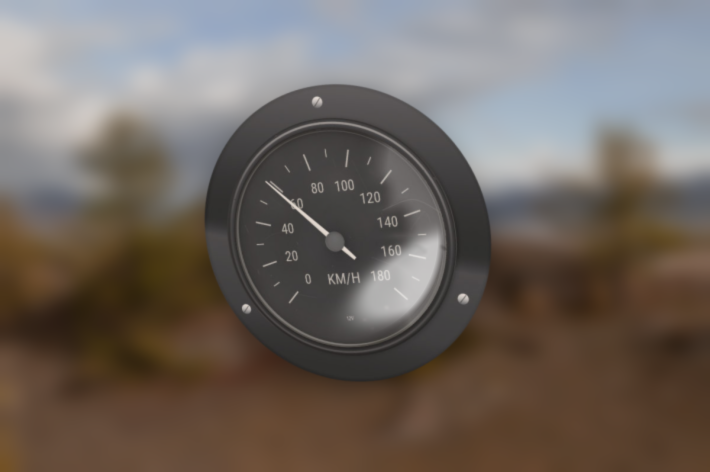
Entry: 60,km/h
